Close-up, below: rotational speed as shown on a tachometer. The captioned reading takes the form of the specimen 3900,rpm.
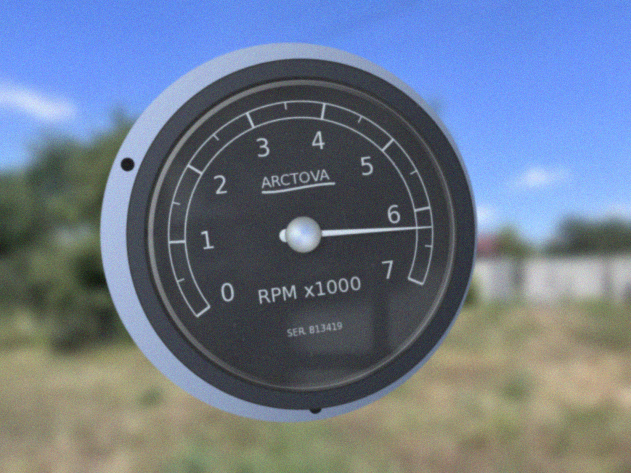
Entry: 6250,rpm
